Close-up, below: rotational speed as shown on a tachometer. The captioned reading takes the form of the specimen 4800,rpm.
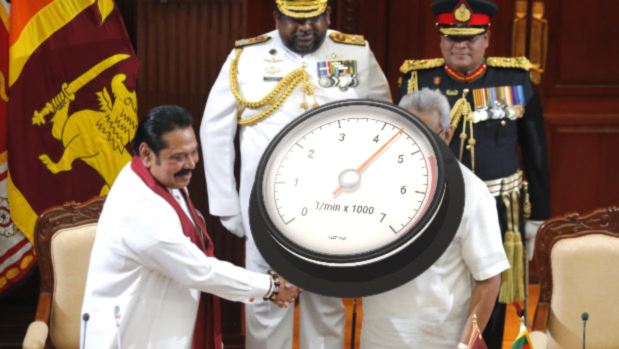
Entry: 4400,rpm
